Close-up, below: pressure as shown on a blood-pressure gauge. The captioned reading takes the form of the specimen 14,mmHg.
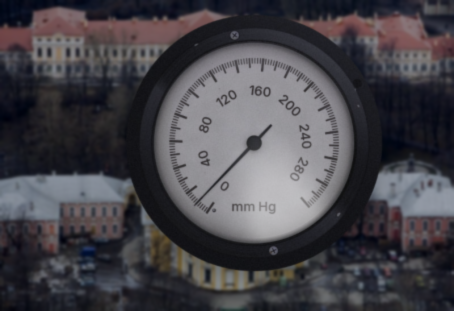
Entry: 10,mmHg
